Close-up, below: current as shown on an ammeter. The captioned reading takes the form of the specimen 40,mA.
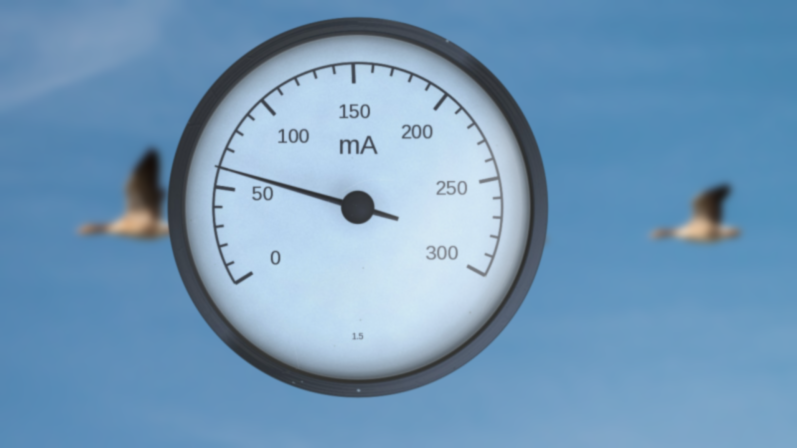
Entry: 60,mA
